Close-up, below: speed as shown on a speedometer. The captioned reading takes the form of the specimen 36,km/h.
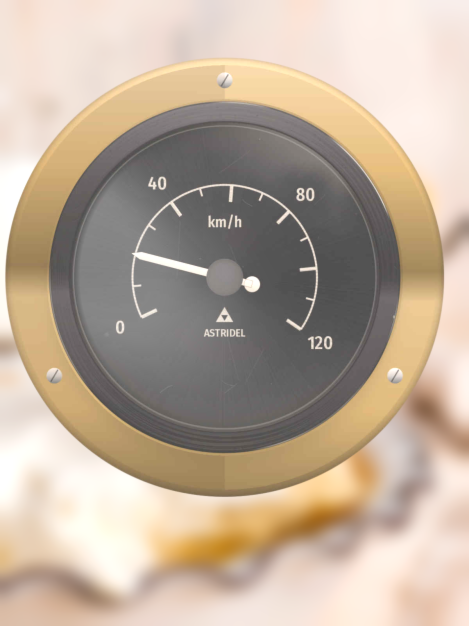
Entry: 20,km/h
